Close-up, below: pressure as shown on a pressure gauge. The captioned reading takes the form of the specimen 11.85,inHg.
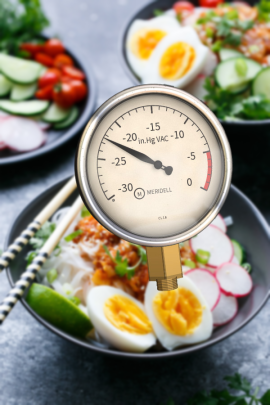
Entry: -22.5,inHg
